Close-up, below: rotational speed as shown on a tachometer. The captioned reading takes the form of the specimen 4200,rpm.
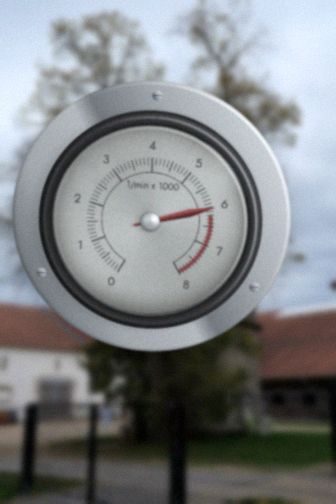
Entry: 6000,rpm
